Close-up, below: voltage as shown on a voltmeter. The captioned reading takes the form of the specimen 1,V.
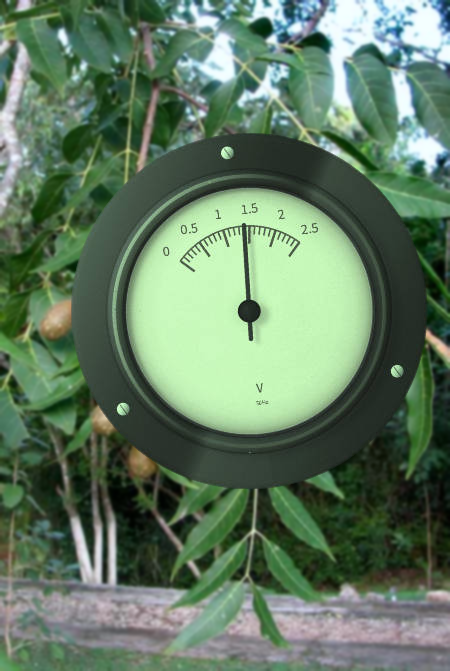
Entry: 1.4,V
